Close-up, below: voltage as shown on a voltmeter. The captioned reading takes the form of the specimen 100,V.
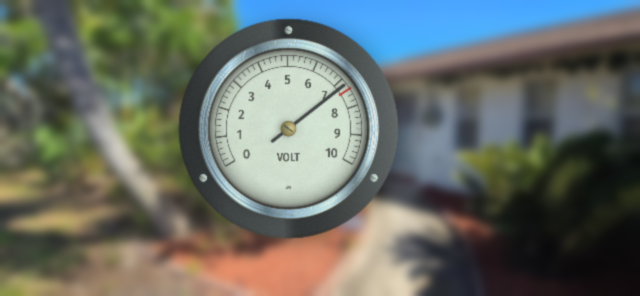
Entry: 7.2,V
